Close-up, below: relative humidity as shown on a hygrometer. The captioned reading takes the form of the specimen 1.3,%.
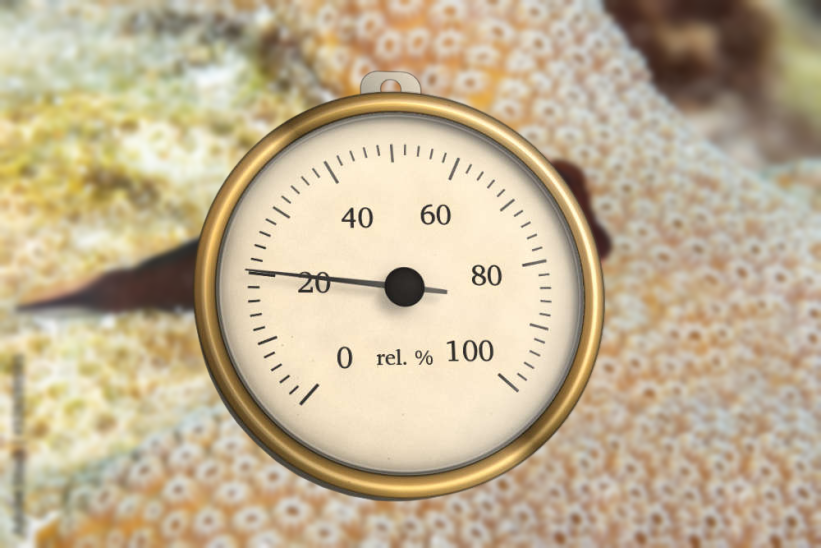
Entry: 20,%
